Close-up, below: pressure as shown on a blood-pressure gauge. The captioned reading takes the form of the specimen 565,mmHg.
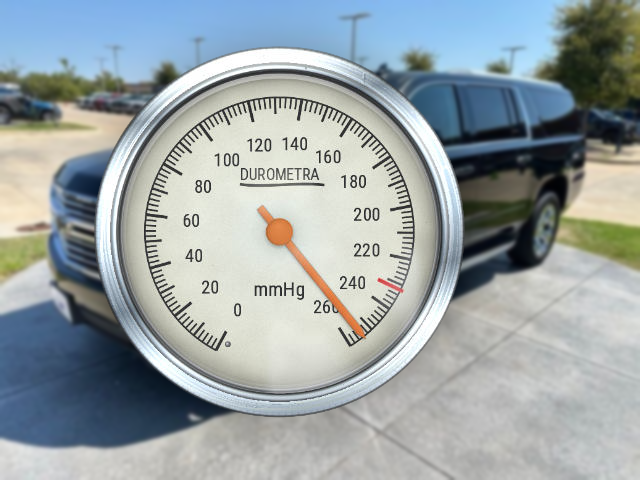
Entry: 254,mmHg
